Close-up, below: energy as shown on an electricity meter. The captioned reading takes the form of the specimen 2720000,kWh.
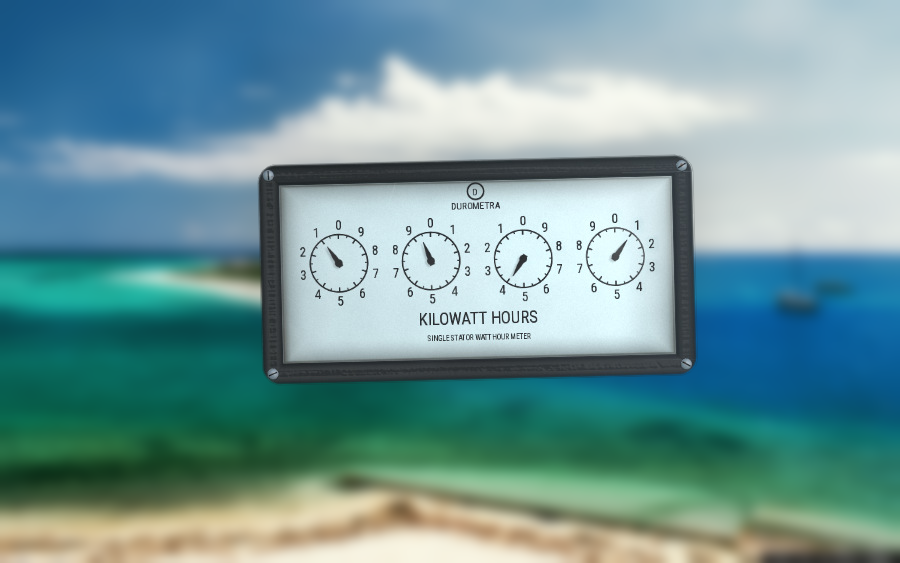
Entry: 941,kWh
